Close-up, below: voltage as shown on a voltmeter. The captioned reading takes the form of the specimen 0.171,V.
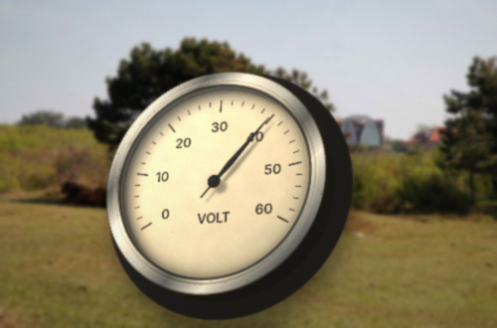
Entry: 40,V
